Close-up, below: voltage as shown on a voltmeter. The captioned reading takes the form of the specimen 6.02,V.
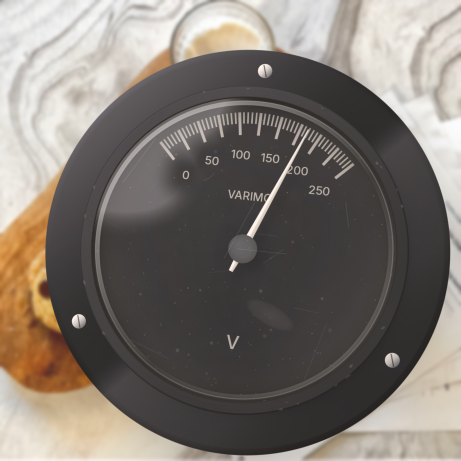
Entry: 185,V
